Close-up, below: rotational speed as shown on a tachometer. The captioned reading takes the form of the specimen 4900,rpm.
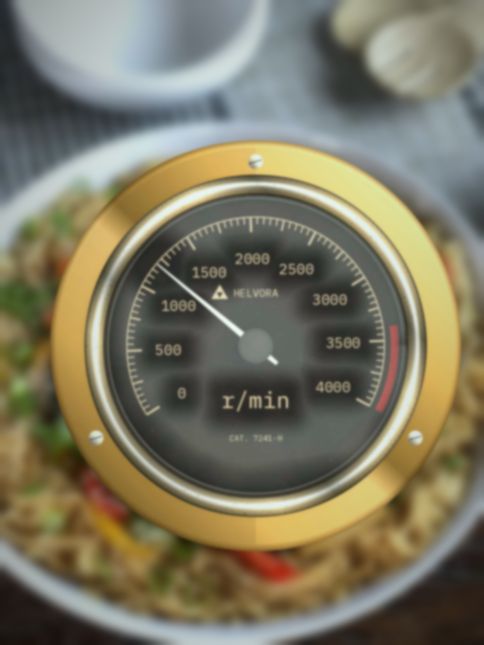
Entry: 1200,rpm
